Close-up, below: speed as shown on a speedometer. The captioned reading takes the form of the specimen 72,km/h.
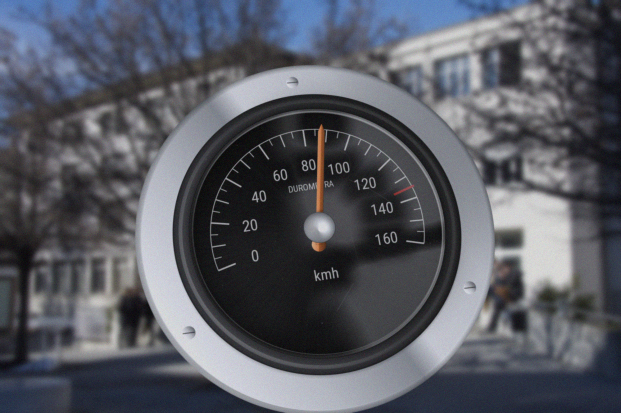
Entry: 87.5,km/h
